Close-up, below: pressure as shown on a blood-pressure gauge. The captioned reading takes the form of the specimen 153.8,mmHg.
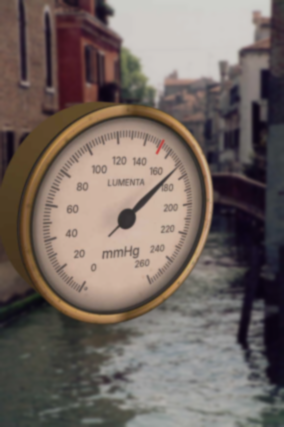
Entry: 170,mmHg
